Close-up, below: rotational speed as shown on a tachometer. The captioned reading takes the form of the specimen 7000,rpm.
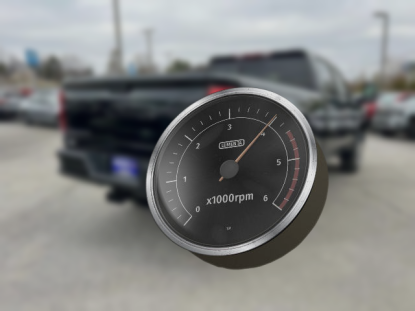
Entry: 4000,rpm
